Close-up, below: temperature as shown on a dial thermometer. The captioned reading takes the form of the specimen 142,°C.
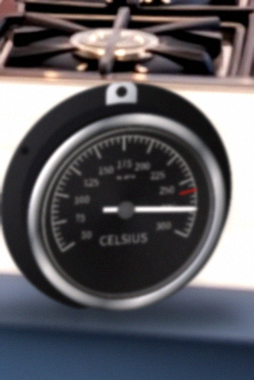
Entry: 275,°C
